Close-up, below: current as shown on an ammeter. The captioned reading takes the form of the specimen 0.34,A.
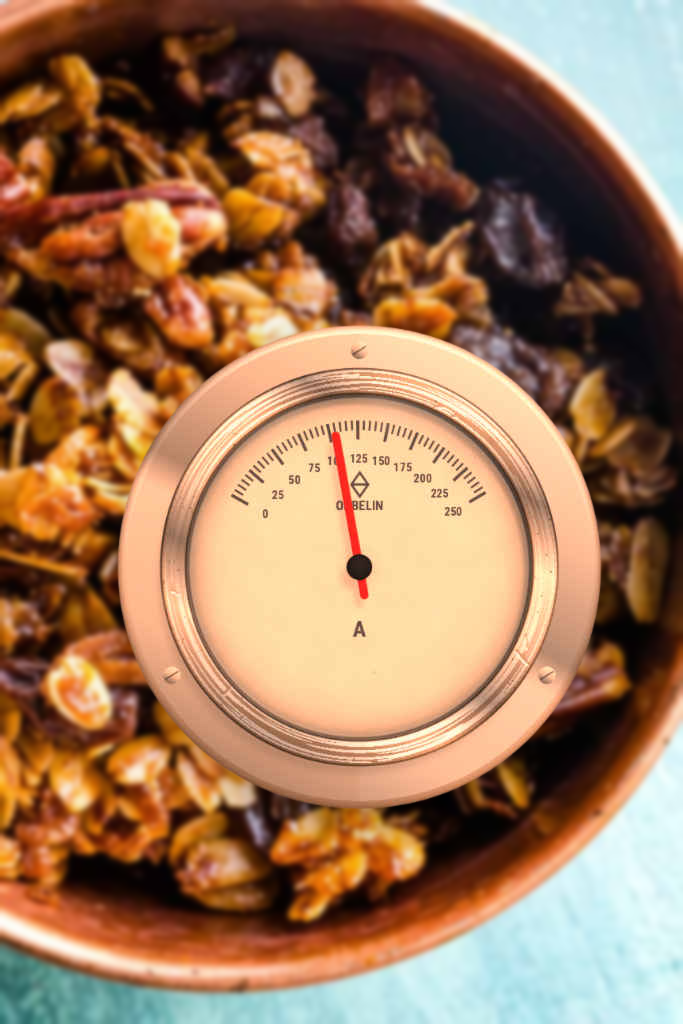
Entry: 105,A
